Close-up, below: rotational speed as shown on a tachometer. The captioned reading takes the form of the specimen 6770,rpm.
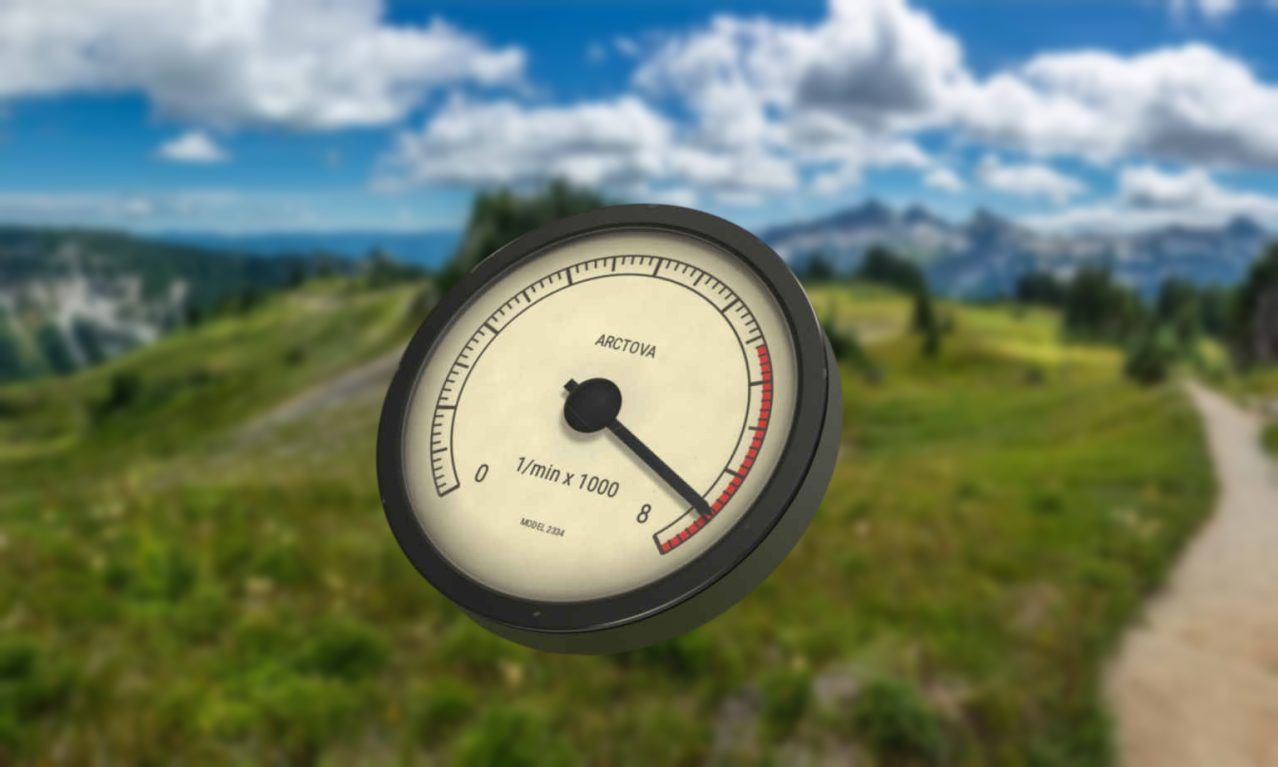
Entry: 7450,rpm
